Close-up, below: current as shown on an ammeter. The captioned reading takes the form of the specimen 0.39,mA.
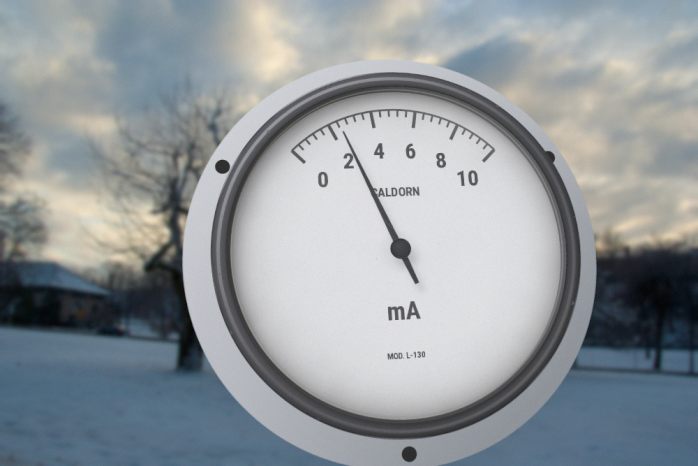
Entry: 2.4,mA
